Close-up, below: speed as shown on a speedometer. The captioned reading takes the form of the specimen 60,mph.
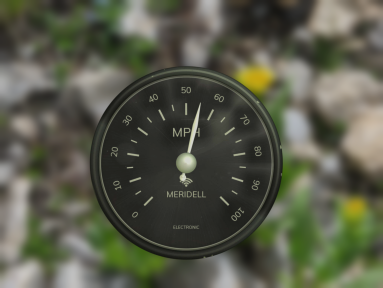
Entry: 55,mph
